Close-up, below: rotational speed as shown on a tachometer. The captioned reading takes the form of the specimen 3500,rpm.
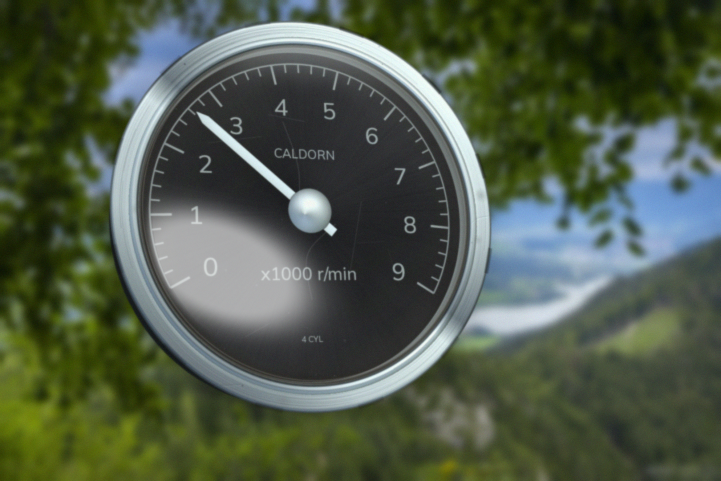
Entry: 2600,rpm
